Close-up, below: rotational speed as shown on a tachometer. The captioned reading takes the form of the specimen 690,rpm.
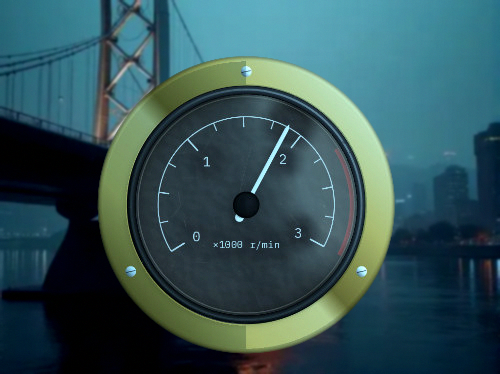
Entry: 1875,rpm
